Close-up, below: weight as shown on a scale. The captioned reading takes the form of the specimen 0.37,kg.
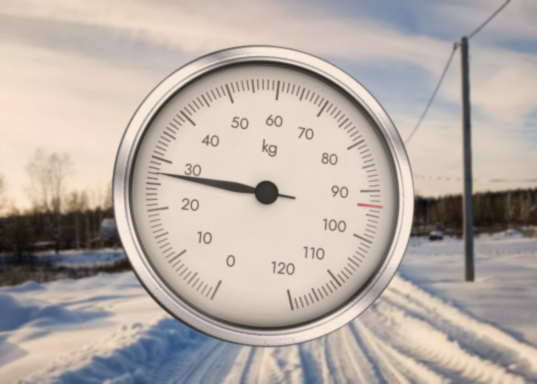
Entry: 27,kg
